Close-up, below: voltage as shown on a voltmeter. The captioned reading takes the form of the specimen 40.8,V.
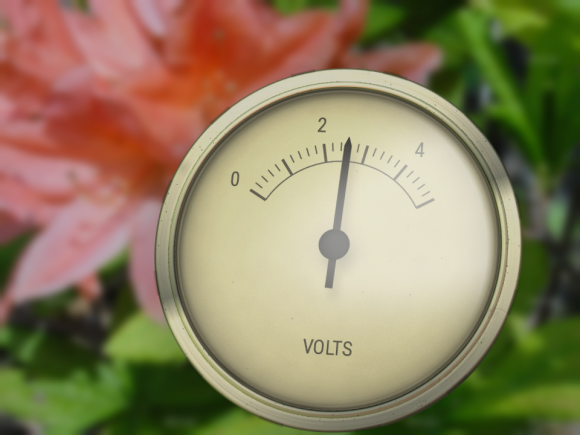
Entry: 2.6,V
